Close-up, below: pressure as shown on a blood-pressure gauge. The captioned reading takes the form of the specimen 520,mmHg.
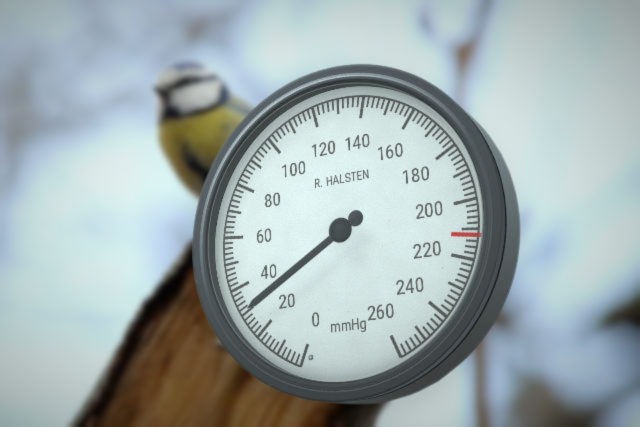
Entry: 30,mmHg
